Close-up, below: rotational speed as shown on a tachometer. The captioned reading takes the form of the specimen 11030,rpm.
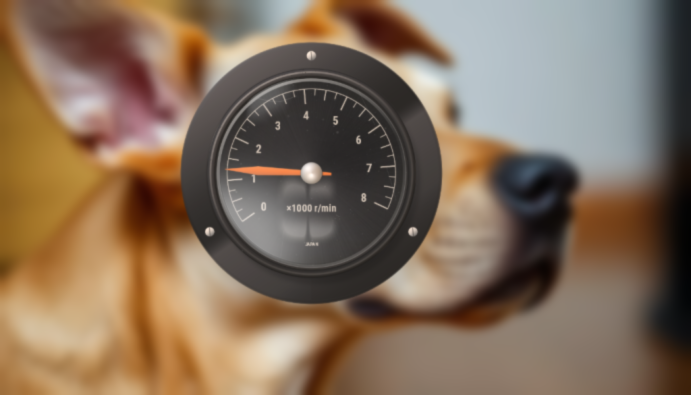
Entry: 1250,rpm
